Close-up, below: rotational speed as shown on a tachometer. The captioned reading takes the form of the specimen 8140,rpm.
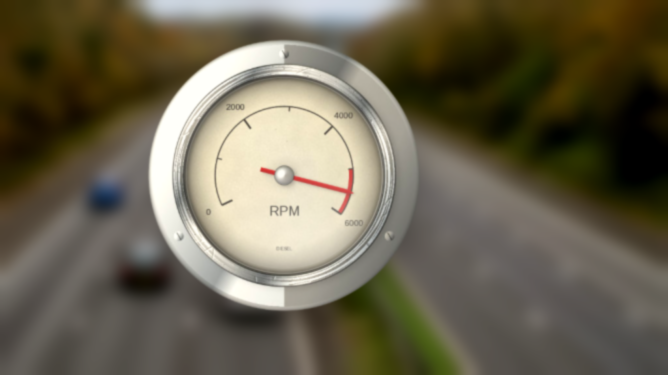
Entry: 5500,rpm
